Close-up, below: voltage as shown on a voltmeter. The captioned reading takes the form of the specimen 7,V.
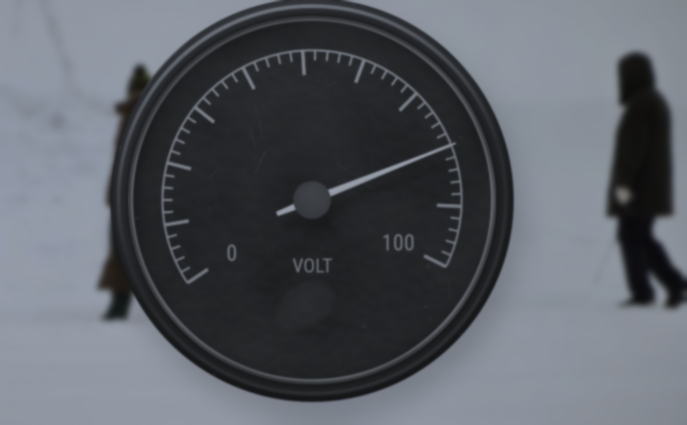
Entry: 80,V
